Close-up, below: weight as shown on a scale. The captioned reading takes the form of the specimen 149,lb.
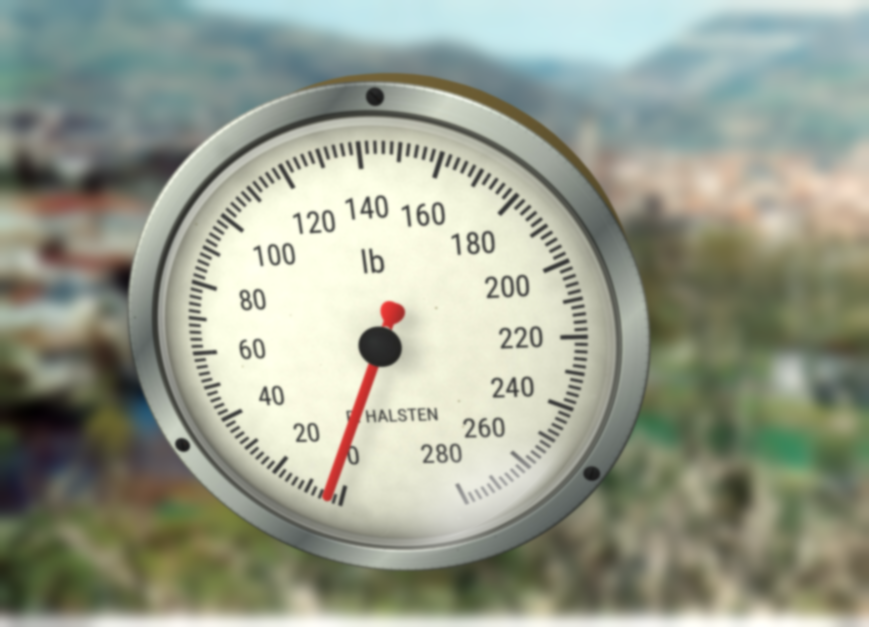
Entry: 4,lb
